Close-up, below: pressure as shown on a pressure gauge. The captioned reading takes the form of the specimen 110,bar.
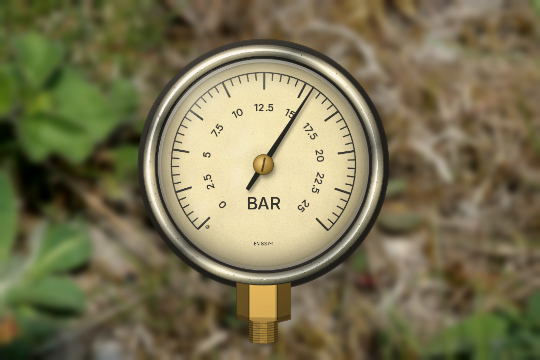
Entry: 15.5,bar
